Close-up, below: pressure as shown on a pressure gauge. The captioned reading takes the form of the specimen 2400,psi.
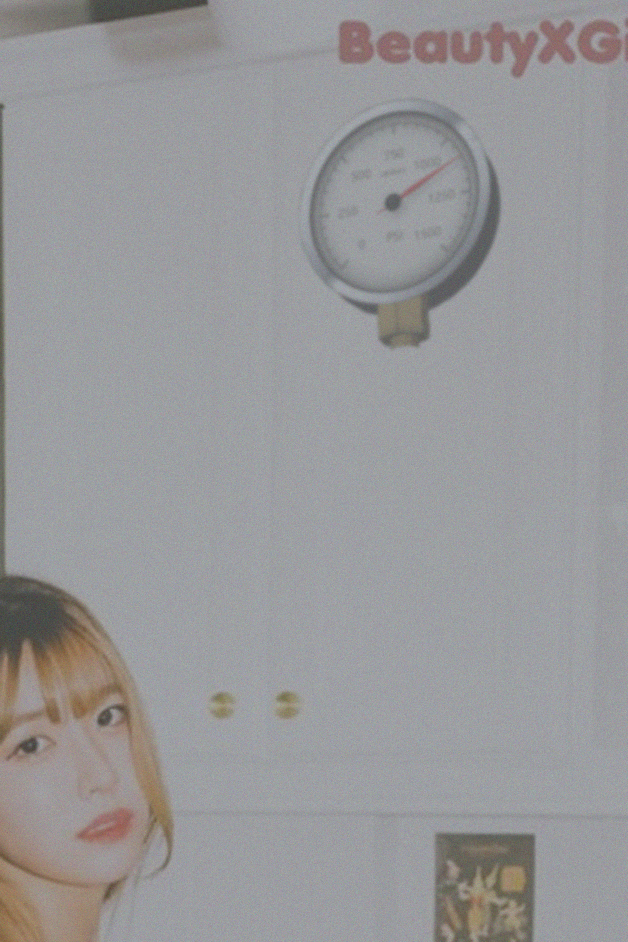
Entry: 1100,psi
